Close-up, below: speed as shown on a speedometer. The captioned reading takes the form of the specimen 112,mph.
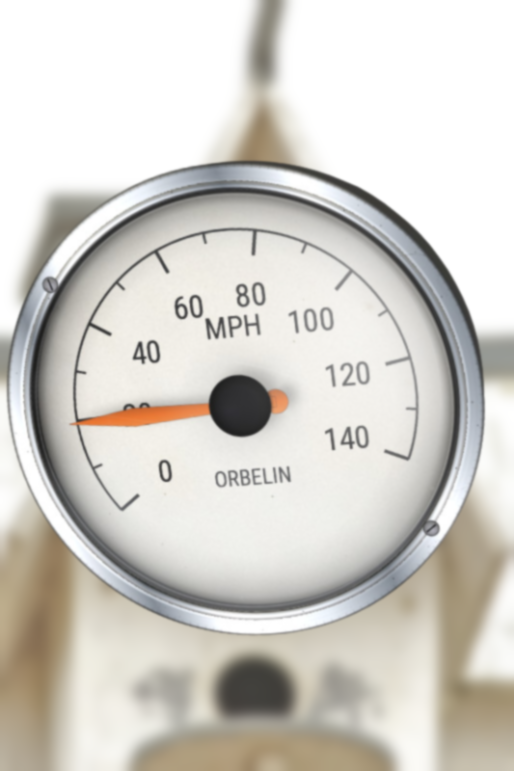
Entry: 20,mph
